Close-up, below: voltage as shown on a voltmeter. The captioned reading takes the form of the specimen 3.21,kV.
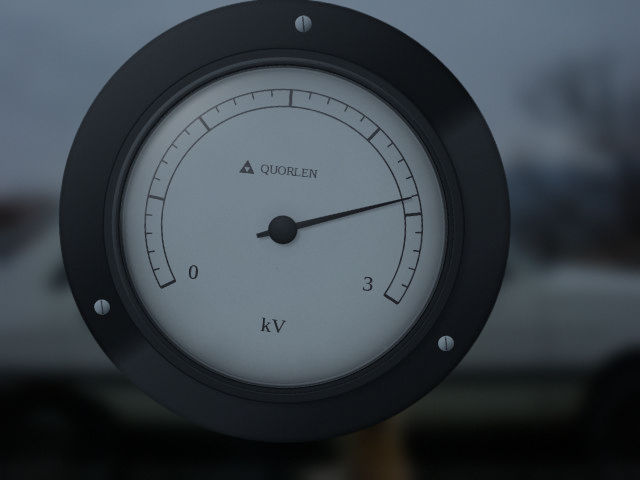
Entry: 2.4,kV
